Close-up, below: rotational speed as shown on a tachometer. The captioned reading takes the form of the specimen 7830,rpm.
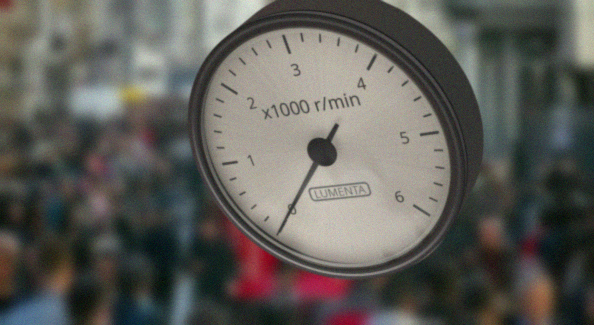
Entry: 0,rpm
